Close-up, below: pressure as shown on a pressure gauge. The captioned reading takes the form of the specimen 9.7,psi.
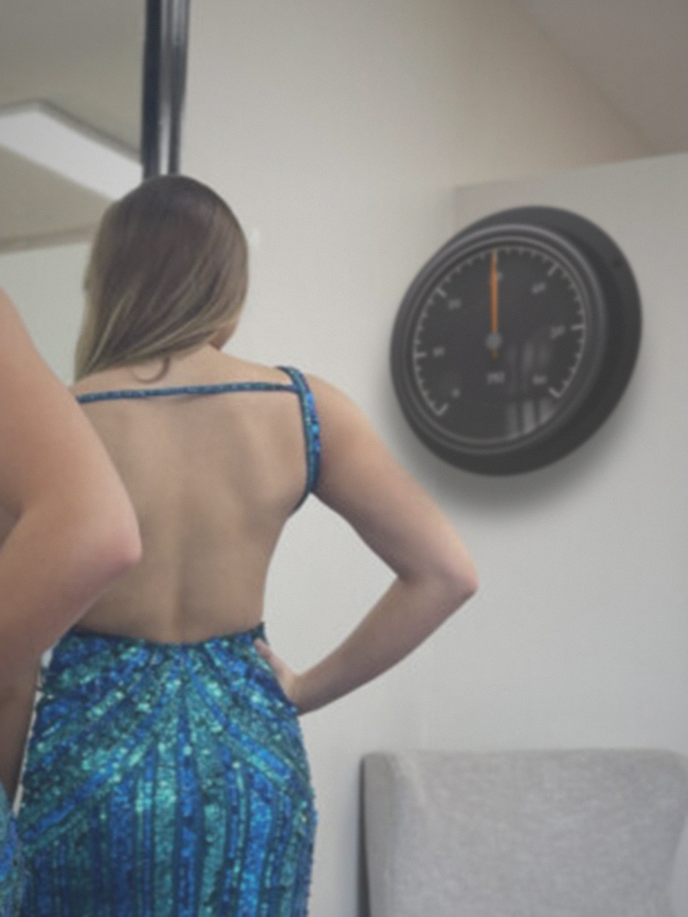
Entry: 30,psi
